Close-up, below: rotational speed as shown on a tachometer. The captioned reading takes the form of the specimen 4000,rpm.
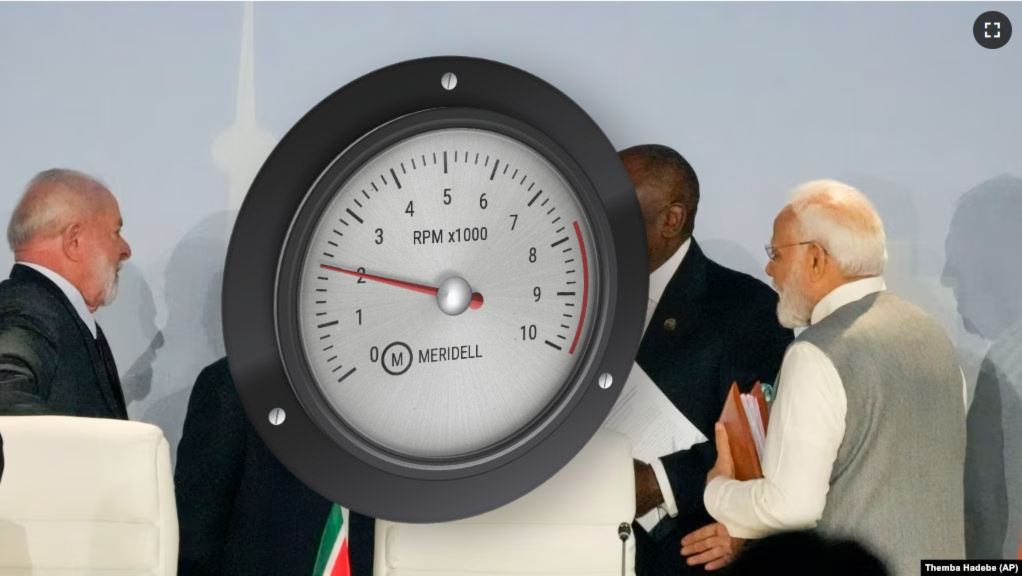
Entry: 2000,rpm
